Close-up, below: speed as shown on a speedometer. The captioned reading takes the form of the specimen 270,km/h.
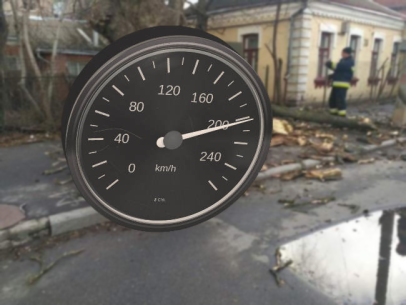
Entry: 200,km/h
